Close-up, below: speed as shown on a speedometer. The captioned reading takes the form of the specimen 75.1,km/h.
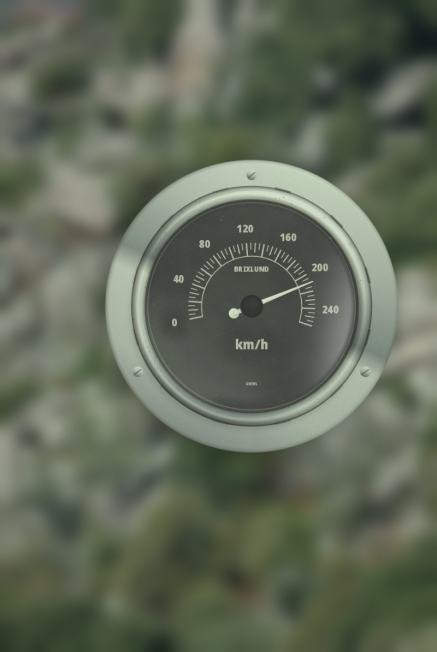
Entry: 210,km/h
